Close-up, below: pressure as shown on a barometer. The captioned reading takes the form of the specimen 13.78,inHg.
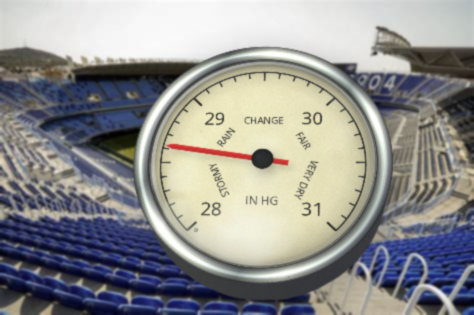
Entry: 28.6,inHg
